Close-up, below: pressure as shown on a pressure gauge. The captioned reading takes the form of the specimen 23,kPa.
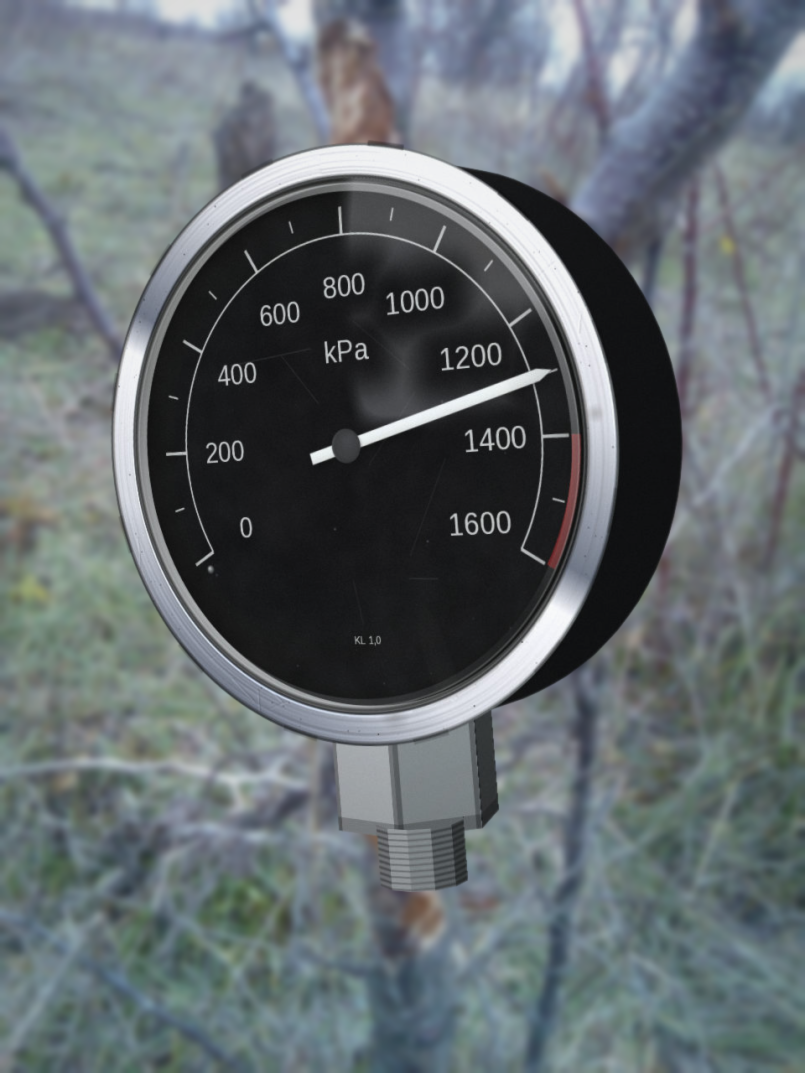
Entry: 1300,kPa
